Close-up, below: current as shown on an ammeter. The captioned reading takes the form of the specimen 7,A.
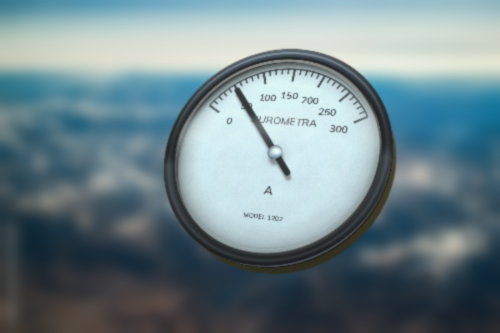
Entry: 50,A
